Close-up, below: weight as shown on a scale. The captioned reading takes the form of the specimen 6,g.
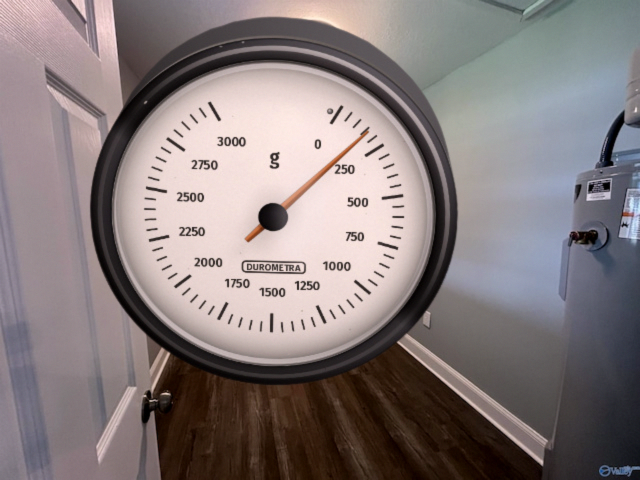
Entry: 150,g
